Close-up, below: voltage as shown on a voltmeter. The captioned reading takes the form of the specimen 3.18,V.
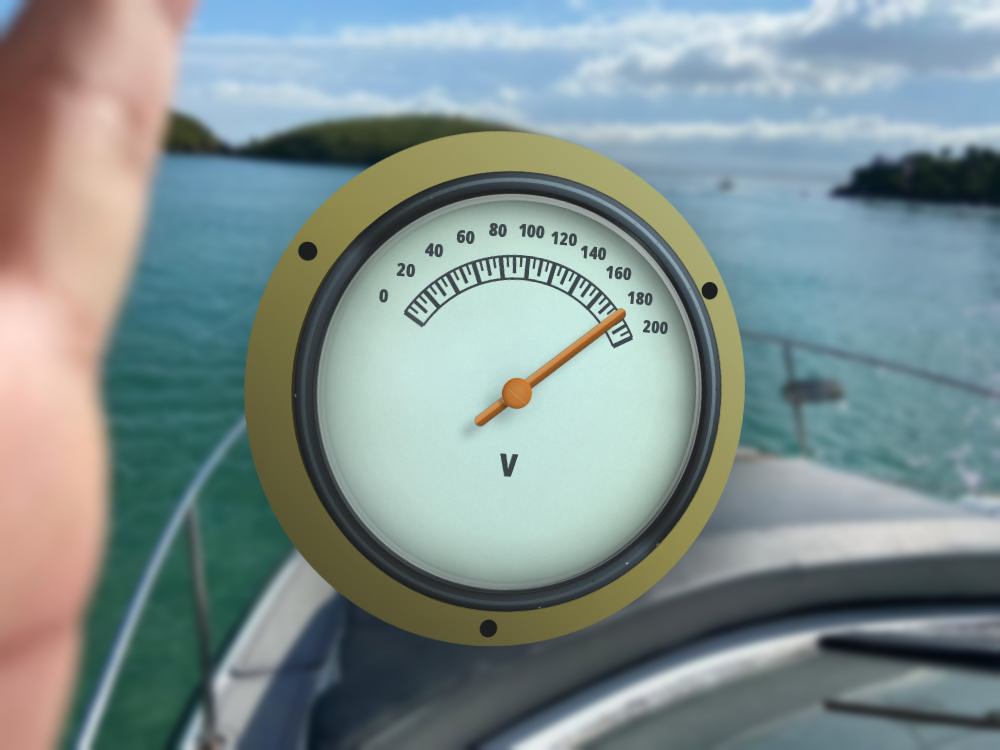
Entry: 180,V
